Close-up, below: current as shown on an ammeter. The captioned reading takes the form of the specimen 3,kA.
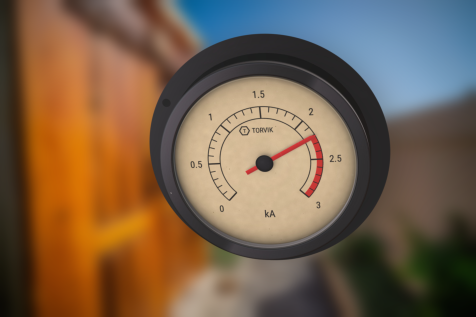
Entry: 2.2,kA
